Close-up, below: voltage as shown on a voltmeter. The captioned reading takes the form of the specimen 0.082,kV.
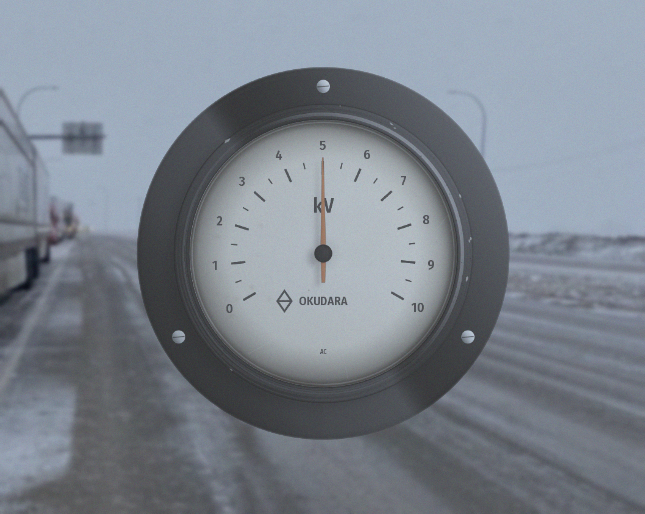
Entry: 5,kV
